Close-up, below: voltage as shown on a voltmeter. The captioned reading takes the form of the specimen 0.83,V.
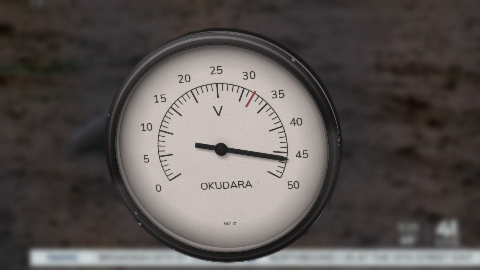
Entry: 46,V
